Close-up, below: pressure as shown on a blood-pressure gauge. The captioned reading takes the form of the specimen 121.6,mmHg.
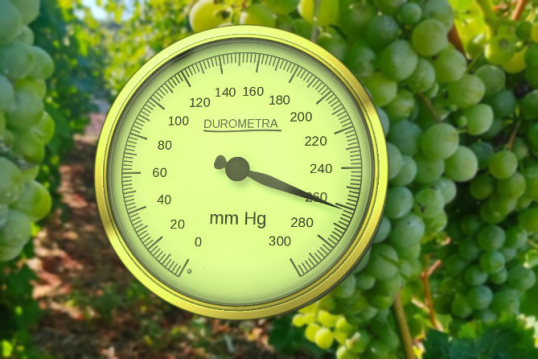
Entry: 262,mmHg
